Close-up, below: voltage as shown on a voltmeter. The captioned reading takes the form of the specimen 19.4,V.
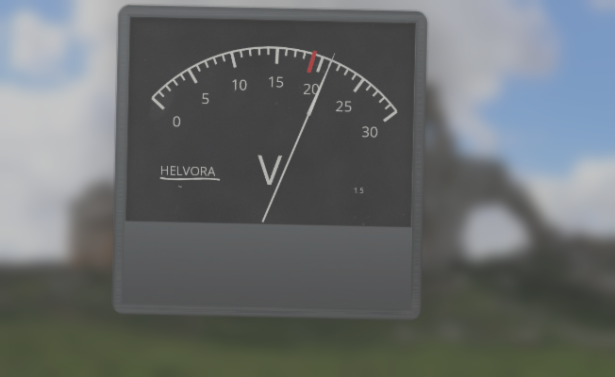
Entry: 21,V
